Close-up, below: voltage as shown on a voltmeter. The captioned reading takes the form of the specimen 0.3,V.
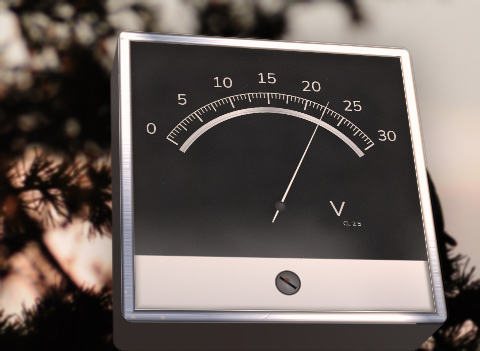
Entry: 22.5,V
